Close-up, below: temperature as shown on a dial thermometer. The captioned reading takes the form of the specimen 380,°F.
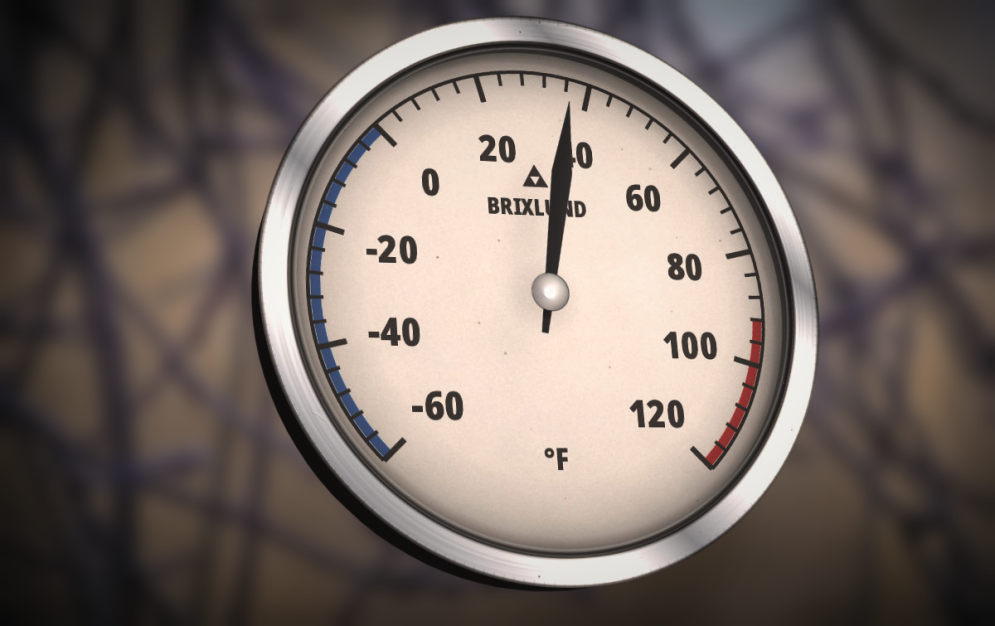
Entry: 36,°F
